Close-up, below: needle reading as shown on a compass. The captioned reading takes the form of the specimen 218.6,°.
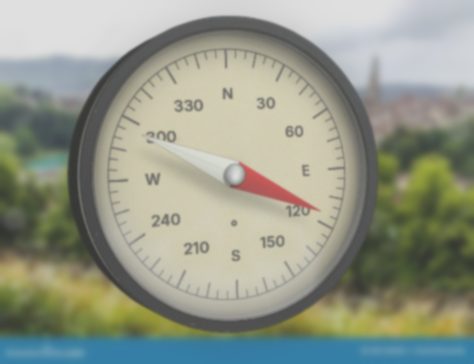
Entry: 115,°
